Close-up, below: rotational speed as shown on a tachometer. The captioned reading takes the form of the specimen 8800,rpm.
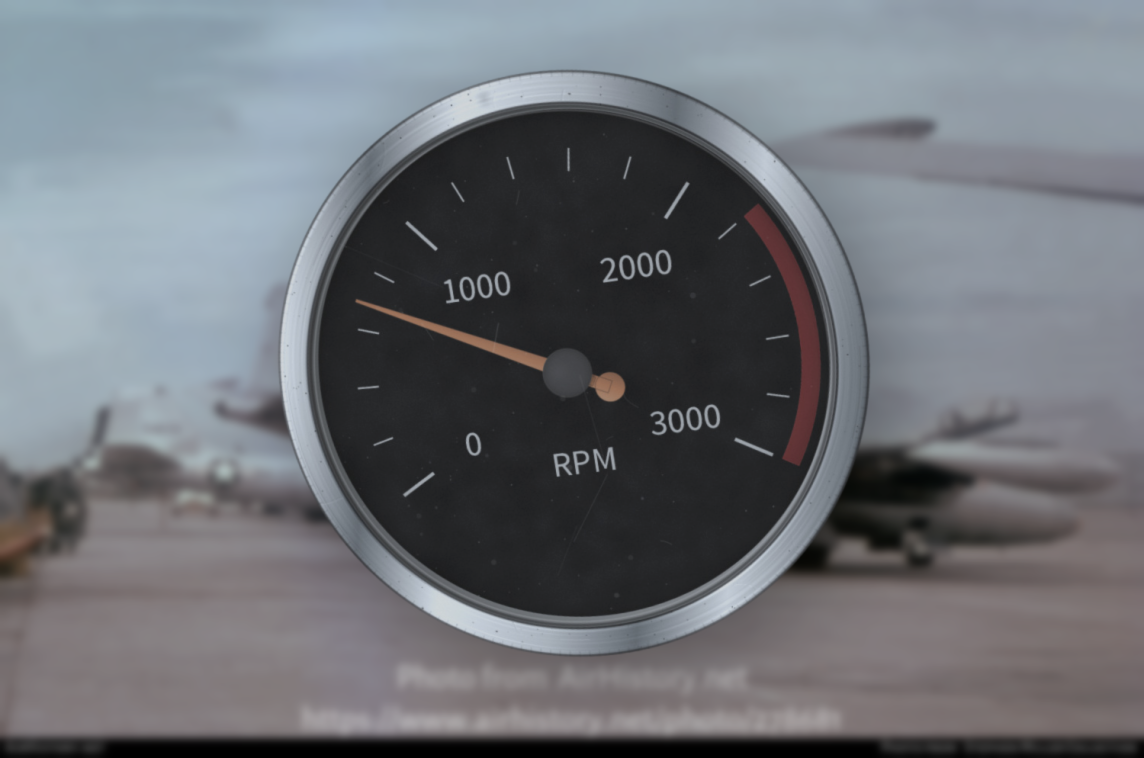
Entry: 700,rpm
